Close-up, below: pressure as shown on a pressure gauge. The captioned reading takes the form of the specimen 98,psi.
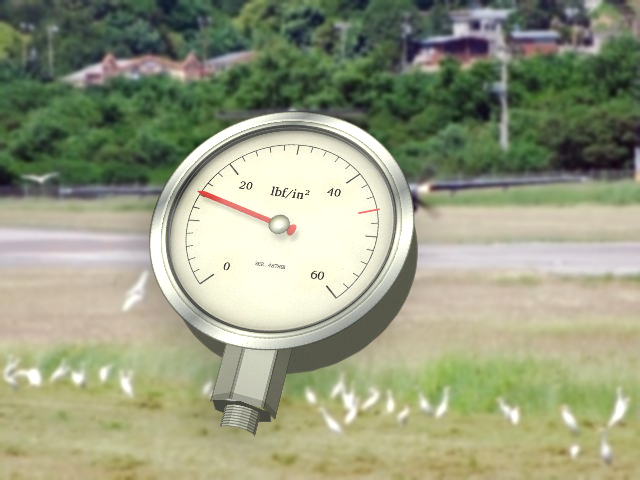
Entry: 14,psi
